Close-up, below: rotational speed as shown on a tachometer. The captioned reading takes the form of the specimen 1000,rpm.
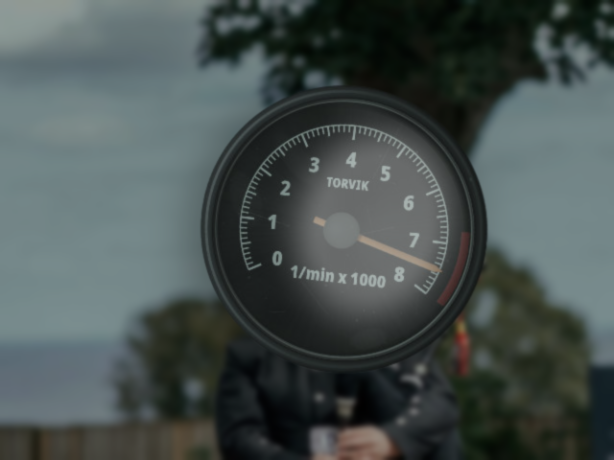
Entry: 7500,rpm
